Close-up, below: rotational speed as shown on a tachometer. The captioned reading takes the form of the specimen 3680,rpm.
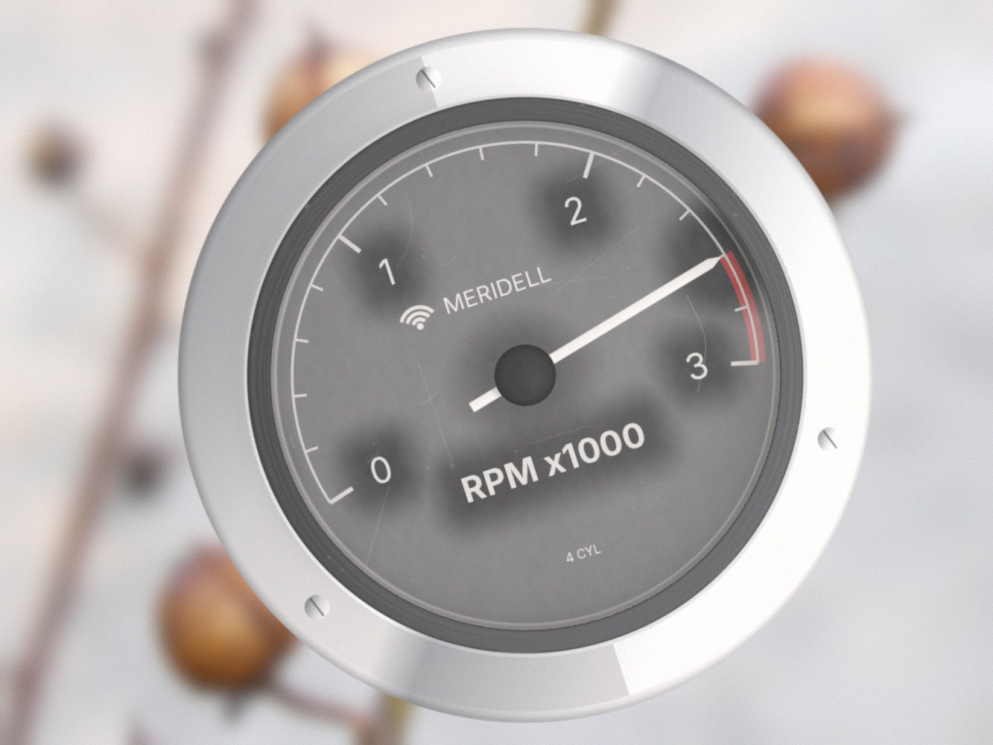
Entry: 2600,rpm
